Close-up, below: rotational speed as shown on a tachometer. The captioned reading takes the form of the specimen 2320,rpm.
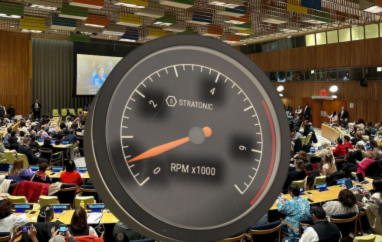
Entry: 500,rpm
